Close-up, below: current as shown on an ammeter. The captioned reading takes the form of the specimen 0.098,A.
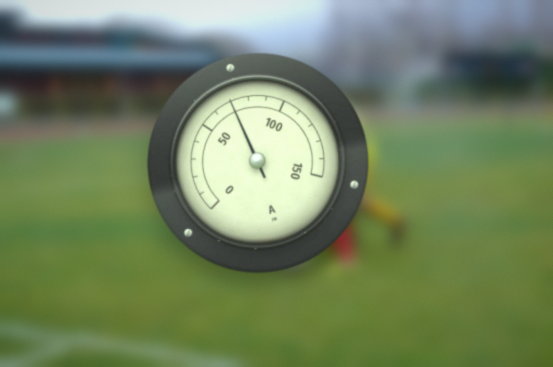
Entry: 70,A
